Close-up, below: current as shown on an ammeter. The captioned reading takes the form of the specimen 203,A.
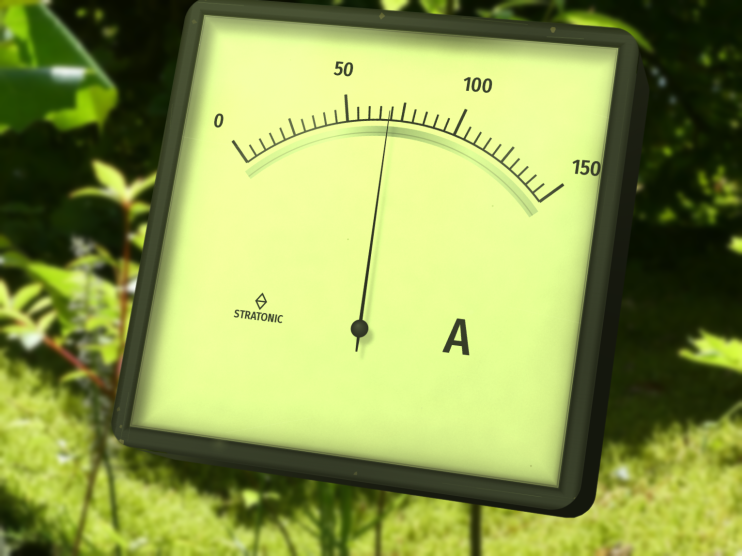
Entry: 70,A
